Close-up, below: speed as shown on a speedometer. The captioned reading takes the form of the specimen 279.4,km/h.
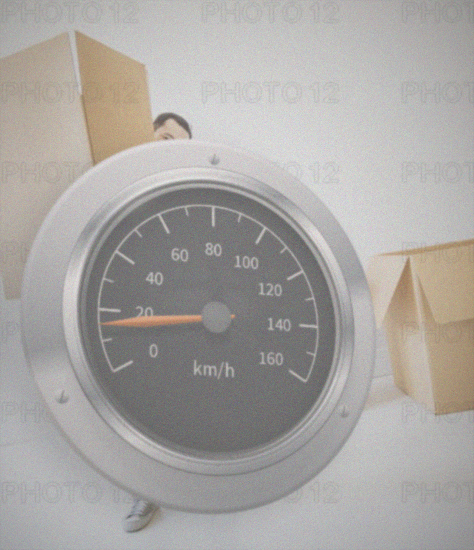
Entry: 15,km/h
